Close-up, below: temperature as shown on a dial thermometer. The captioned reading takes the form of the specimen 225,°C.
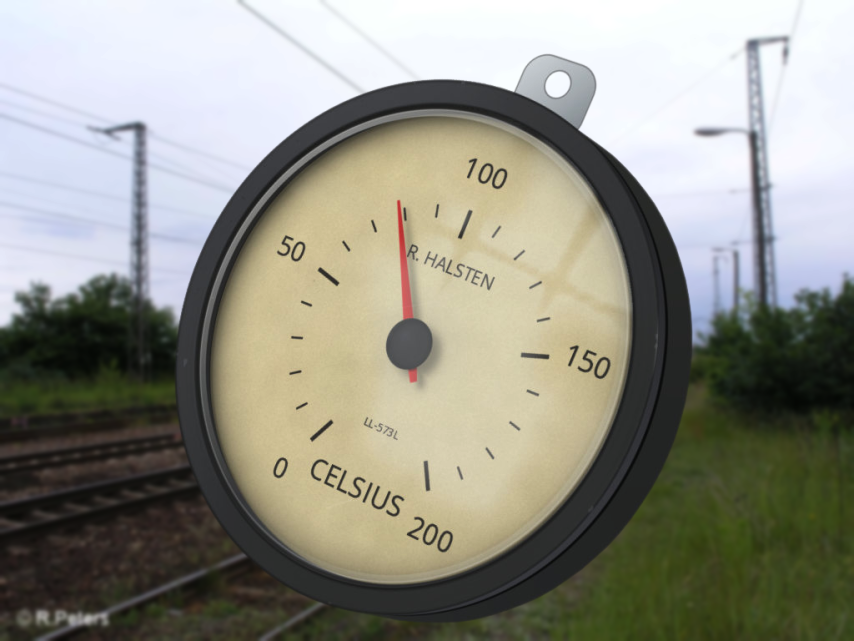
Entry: 80,°C
